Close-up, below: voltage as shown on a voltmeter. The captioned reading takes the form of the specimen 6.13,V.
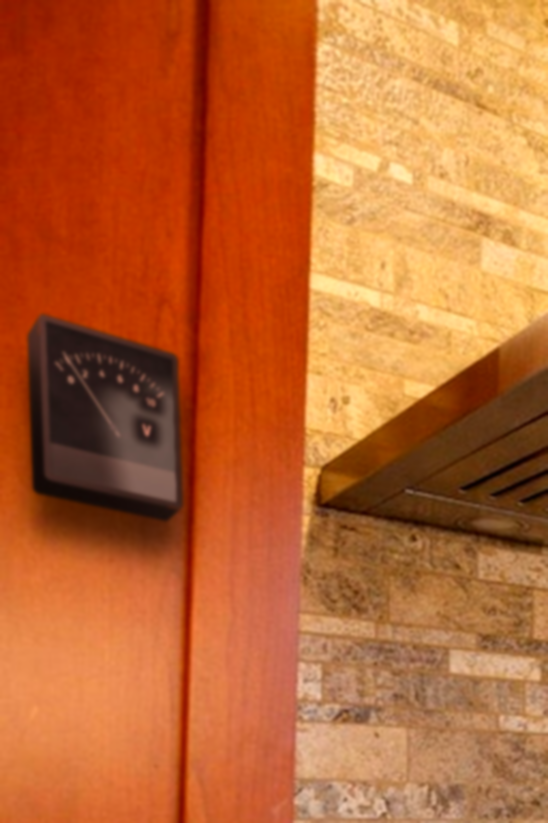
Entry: 1,V
